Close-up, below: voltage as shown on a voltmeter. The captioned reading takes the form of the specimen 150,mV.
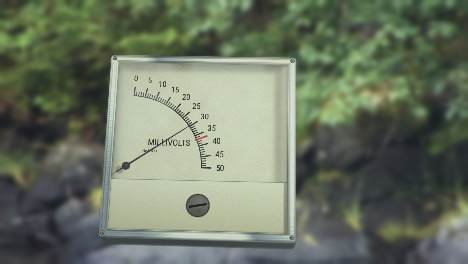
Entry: 30,mV
